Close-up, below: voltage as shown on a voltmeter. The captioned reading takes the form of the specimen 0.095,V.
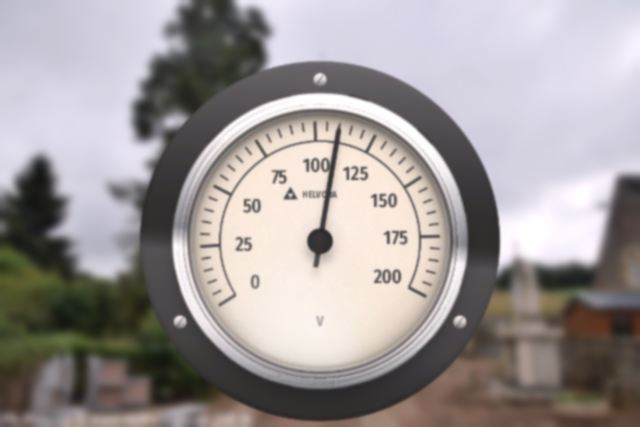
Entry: 110,V
